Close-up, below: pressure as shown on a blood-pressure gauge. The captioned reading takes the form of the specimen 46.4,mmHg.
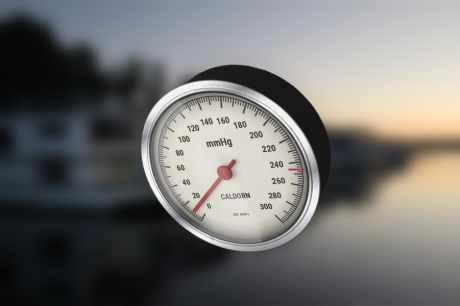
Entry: 10,mmHg
